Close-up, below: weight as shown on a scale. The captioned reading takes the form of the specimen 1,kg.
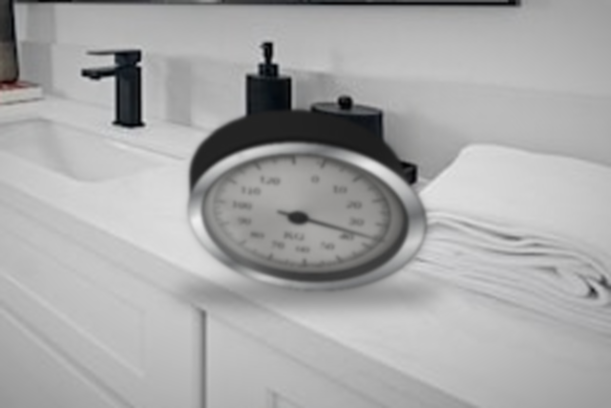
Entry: 35,kg
